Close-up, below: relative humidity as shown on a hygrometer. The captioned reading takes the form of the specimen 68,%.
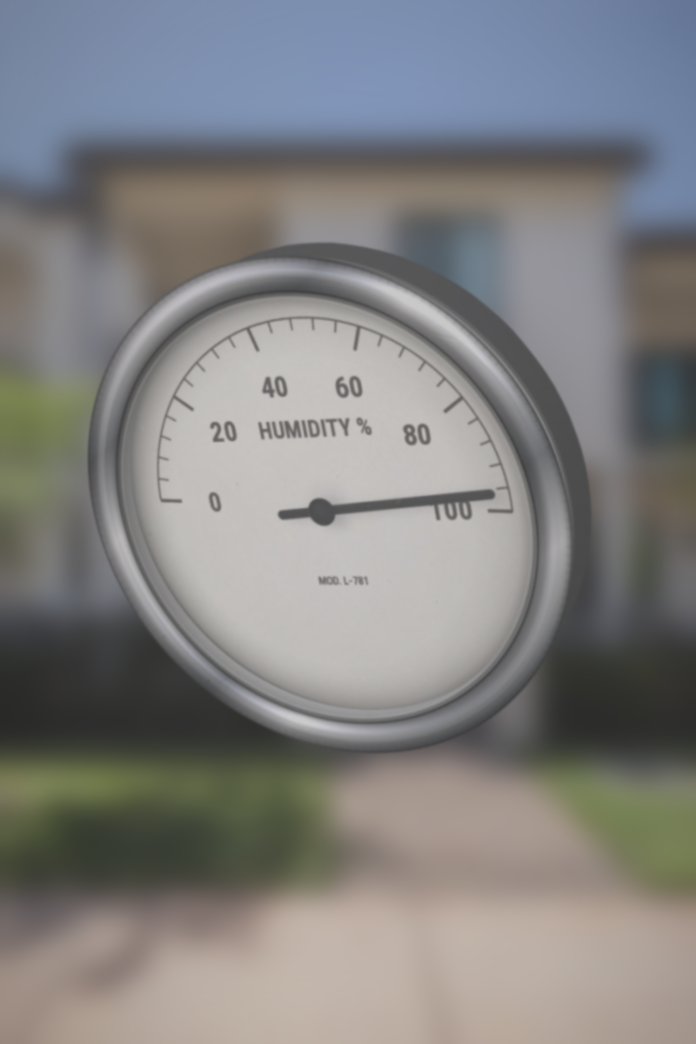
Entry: 96,%
